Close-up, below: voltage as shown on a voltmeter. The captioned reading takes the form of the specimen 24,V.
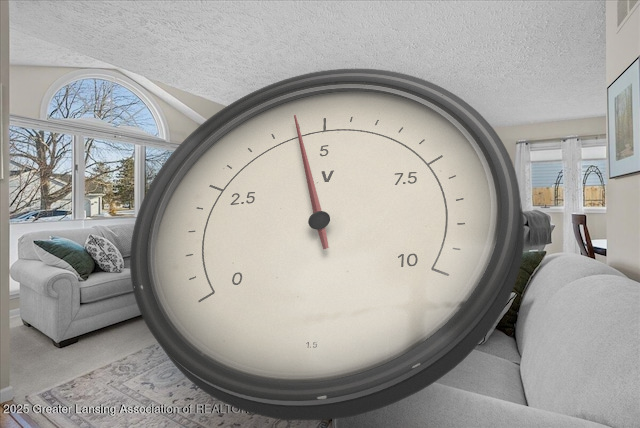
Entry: 4.5,V
